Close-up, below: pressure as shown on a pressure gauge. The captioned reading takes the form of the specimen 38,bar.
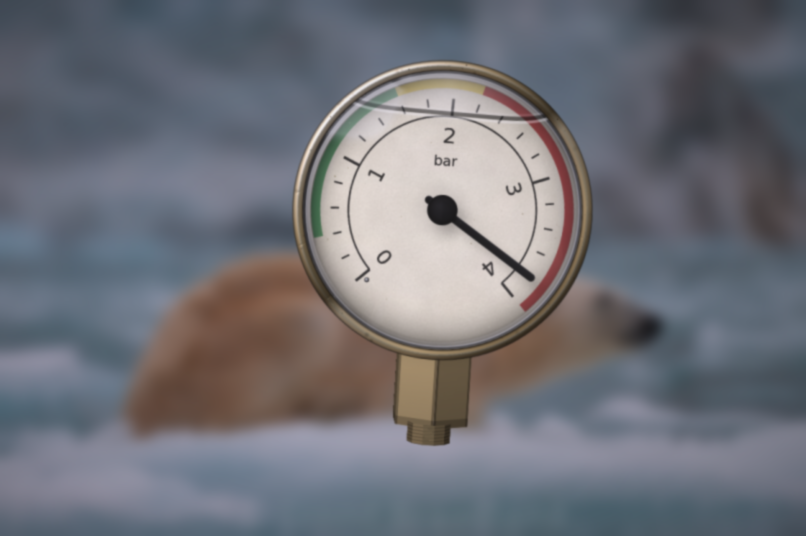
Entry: 3.8,bar
